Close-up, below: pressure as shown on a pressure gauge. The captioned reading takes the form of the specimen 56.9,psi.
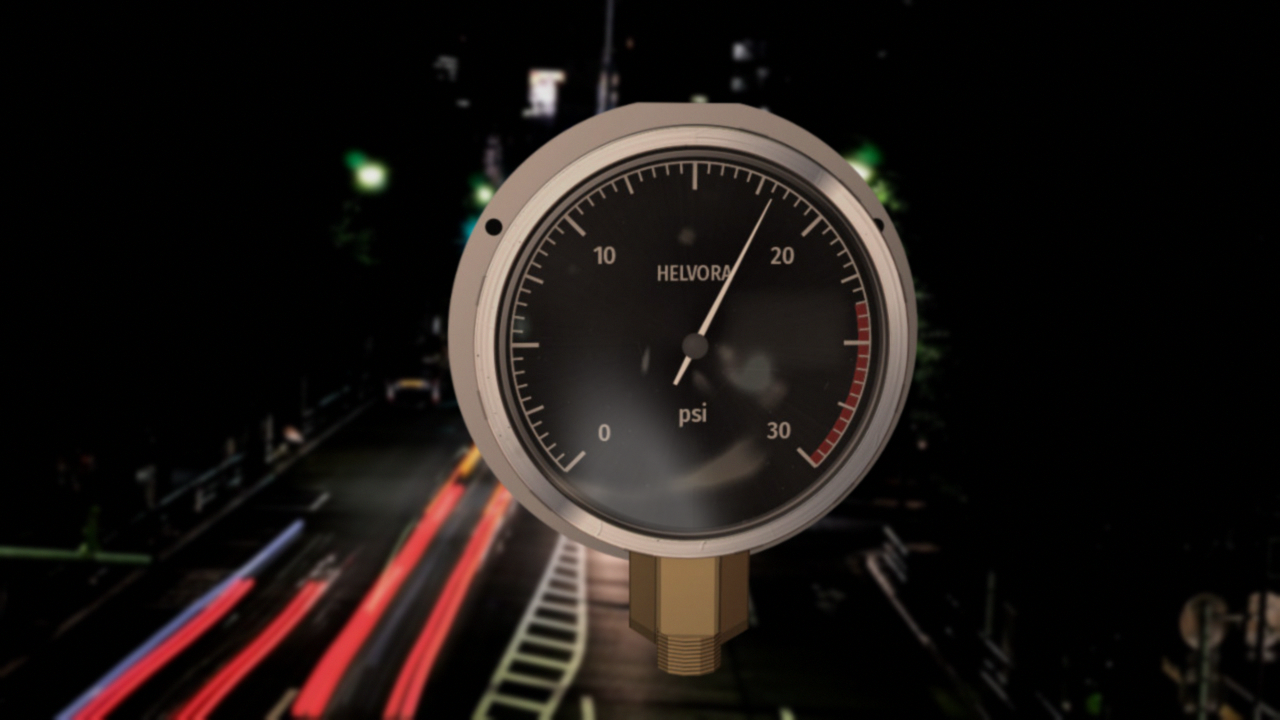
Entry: 18,psi
